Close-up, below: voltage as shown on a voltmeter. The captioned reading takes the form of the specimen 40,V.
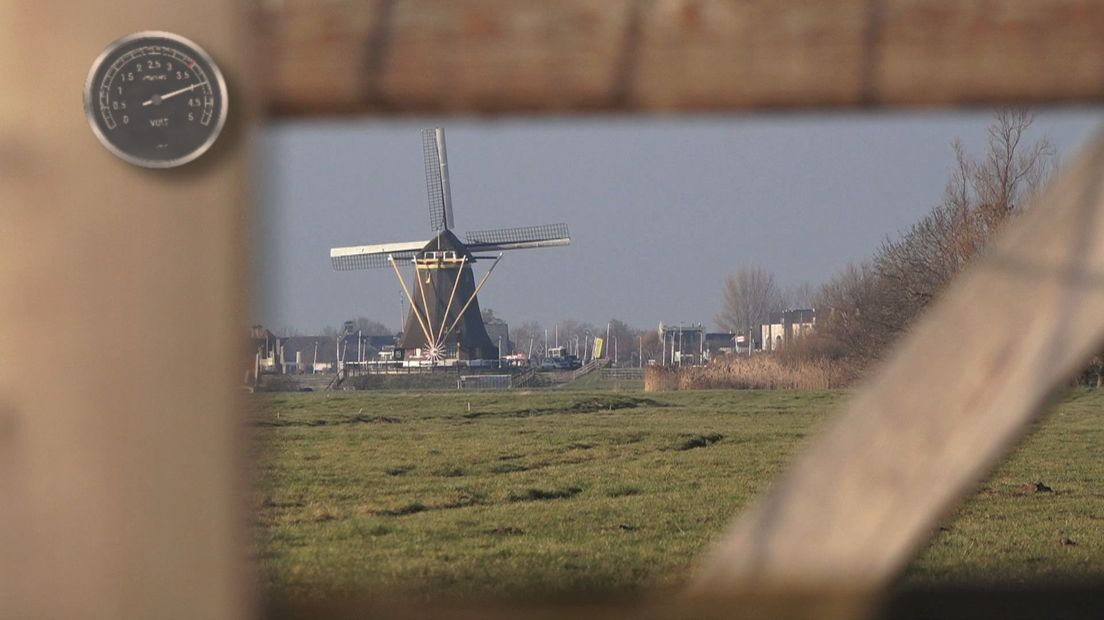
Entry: 4,V
